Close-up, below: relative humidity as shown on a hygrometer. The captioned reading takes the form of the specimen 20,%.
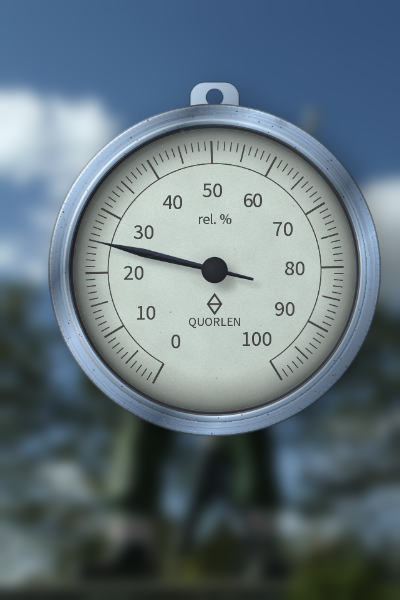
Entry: 25,%
